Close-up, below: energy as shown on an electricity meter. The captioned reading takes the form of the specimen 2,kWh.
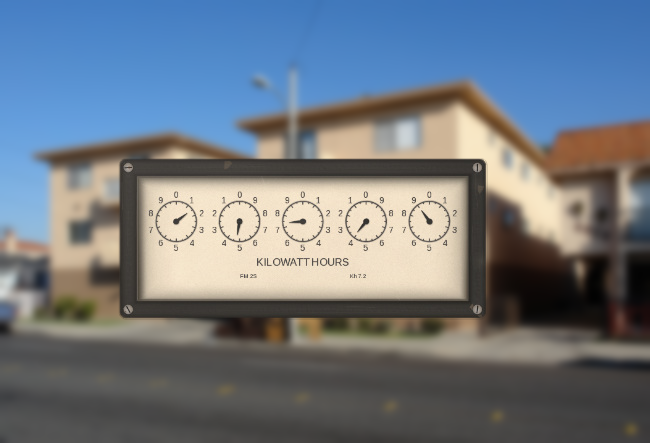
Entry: 14739,kWh
